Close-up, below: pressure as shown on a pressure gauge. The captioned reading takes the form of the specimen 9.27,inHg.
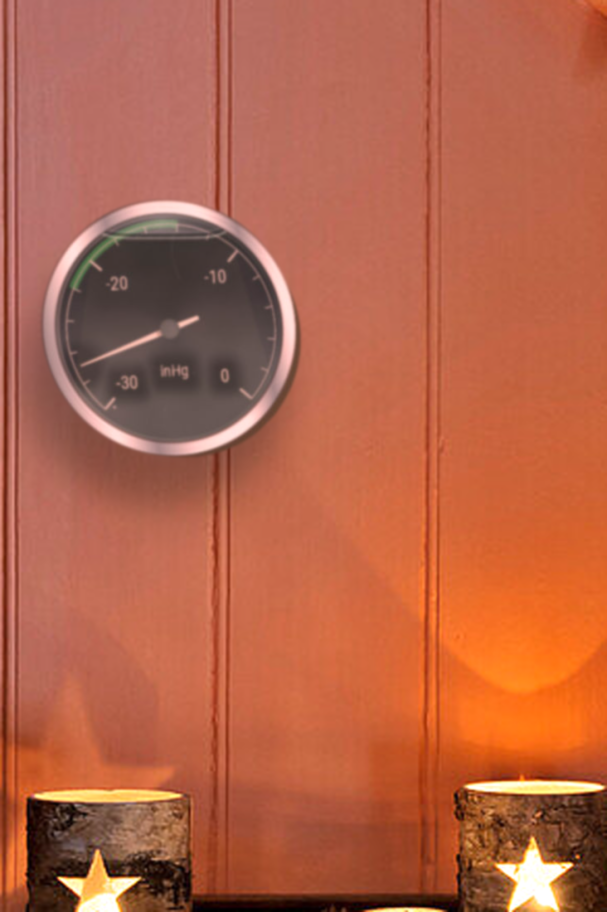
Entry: -27,inHg
